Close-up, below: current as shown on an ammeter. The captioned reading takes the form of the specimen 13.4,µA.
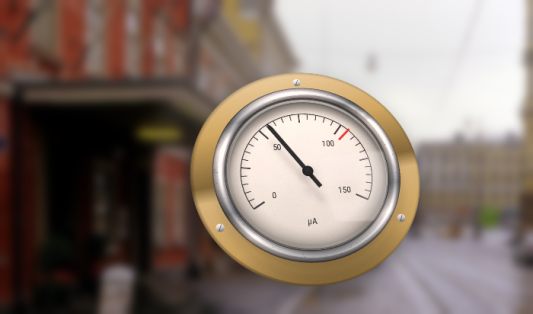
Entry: 55,µA
